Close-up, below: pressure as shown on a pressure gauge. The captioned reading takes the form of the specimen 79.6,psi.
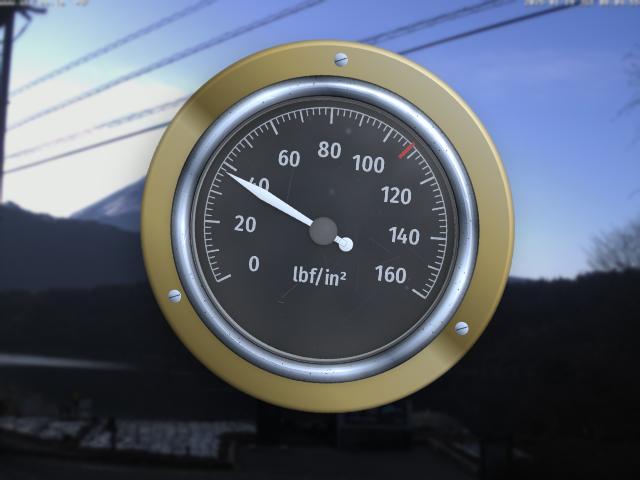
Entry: 38,psi
